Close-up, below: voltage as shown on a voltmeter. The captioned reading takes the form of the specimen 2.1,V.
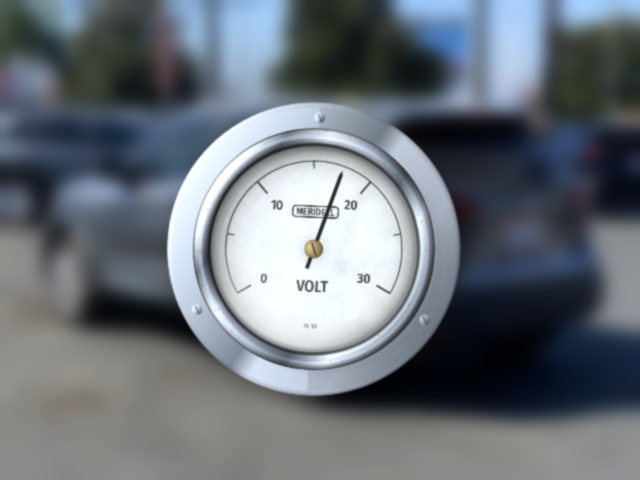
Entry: 17.5,V
